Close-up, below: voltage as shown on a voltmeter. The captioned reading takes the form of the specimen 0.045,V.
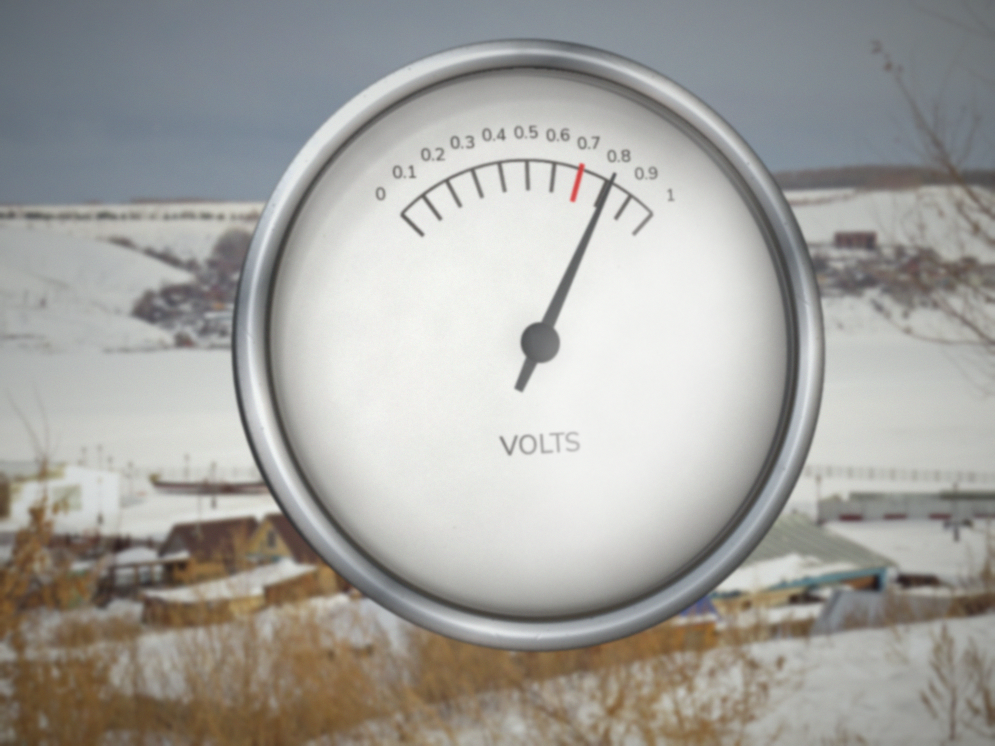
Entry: 0.8,V
